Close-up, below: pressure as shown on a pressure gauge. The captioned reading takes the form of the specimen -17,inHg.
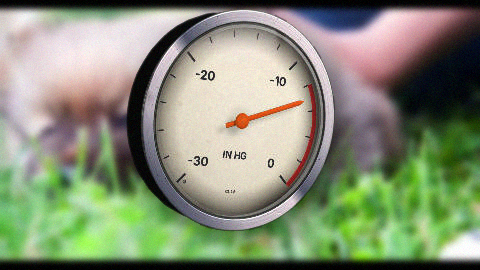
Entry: -7,inHg
